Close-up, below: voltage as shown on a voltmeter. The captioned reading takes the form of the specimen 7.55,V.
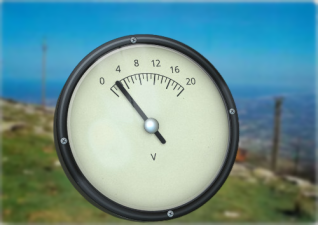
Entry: 2,V
